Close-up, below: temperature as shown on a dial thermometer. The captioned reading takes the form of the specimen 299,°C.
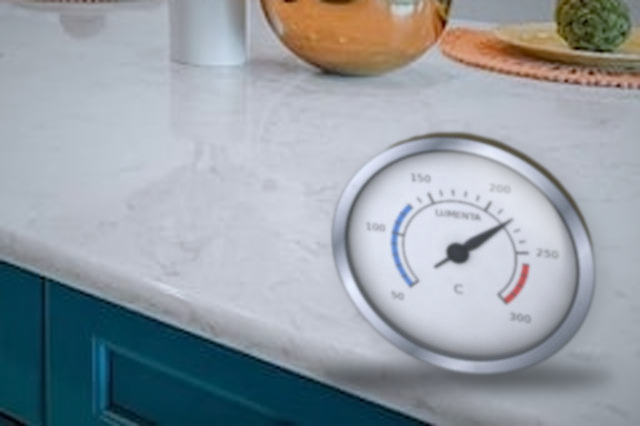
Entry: 220,°C
